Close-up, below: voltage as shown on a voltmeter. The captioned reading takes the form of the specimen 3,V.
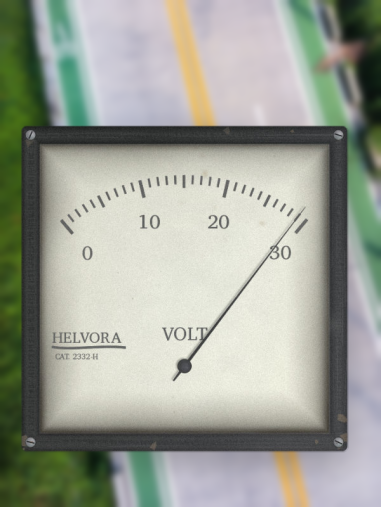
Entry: 29,V
